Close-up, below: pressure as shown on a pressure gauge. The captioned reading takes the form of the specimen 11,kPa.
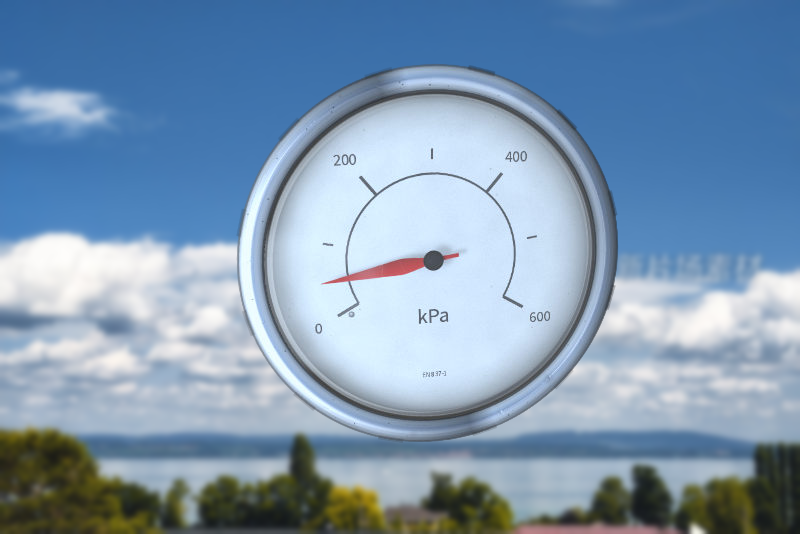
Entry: 50,kPa
